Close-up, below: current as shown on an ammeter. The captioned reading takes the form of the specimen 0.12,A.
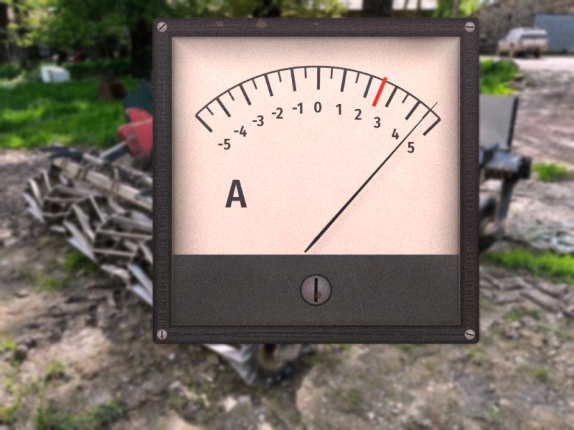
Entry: 4.5,A
